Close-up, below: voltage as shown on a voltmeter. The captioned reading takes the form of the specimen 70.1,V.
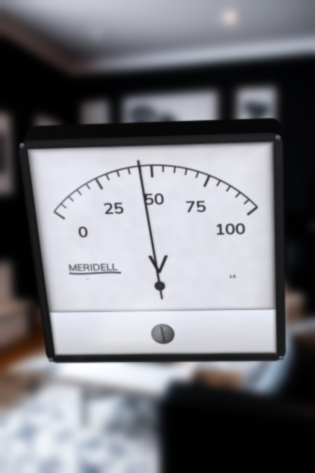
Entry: 45,V
